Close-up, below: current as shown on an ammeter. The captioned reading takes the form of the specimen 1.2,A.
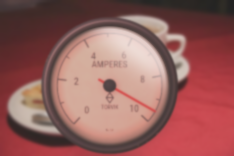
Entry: 9.5,A
